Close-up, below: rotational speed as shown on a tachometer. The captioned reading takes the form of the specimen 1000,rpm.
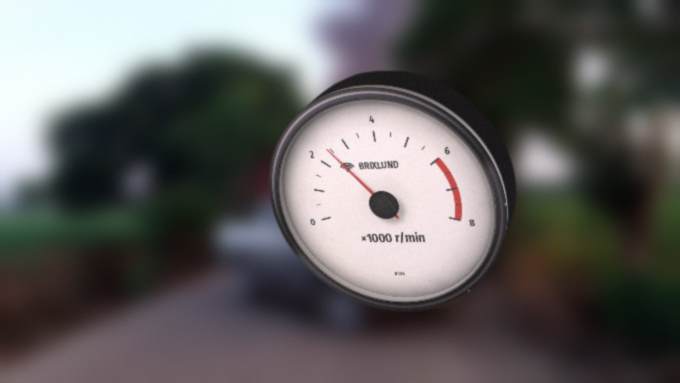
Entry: 2500,rpm
